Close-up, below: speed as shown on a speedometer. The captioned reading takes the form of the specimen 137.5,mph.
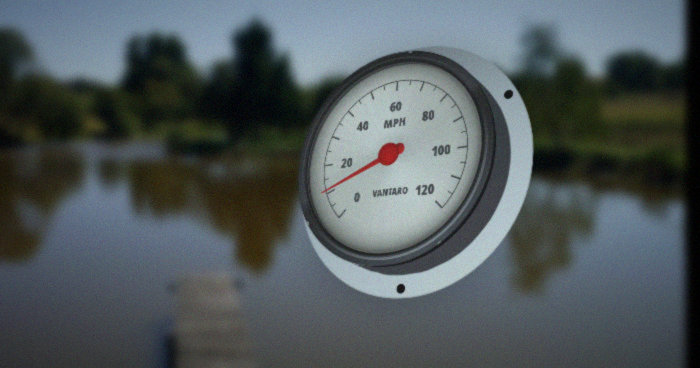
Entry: 10,mph
